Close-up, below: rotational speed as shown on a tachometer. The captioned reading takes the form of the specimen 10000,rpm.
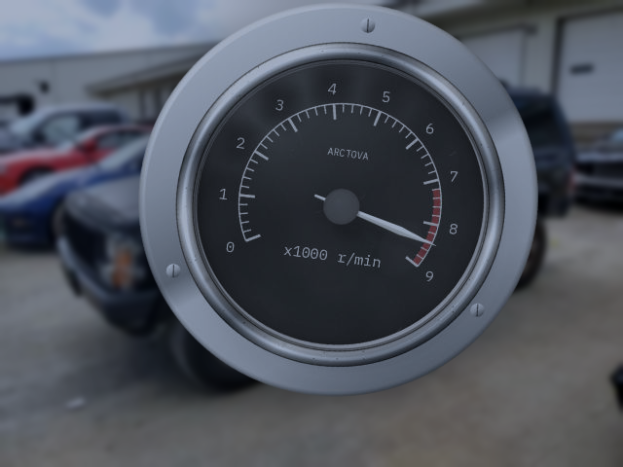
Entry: 8400,rpm
